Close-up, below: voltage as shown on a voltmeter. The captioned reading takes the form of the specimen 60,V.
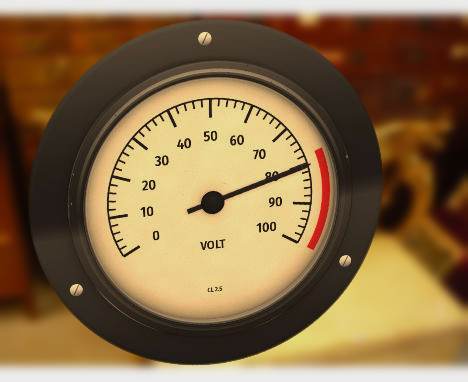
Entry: 80,V
